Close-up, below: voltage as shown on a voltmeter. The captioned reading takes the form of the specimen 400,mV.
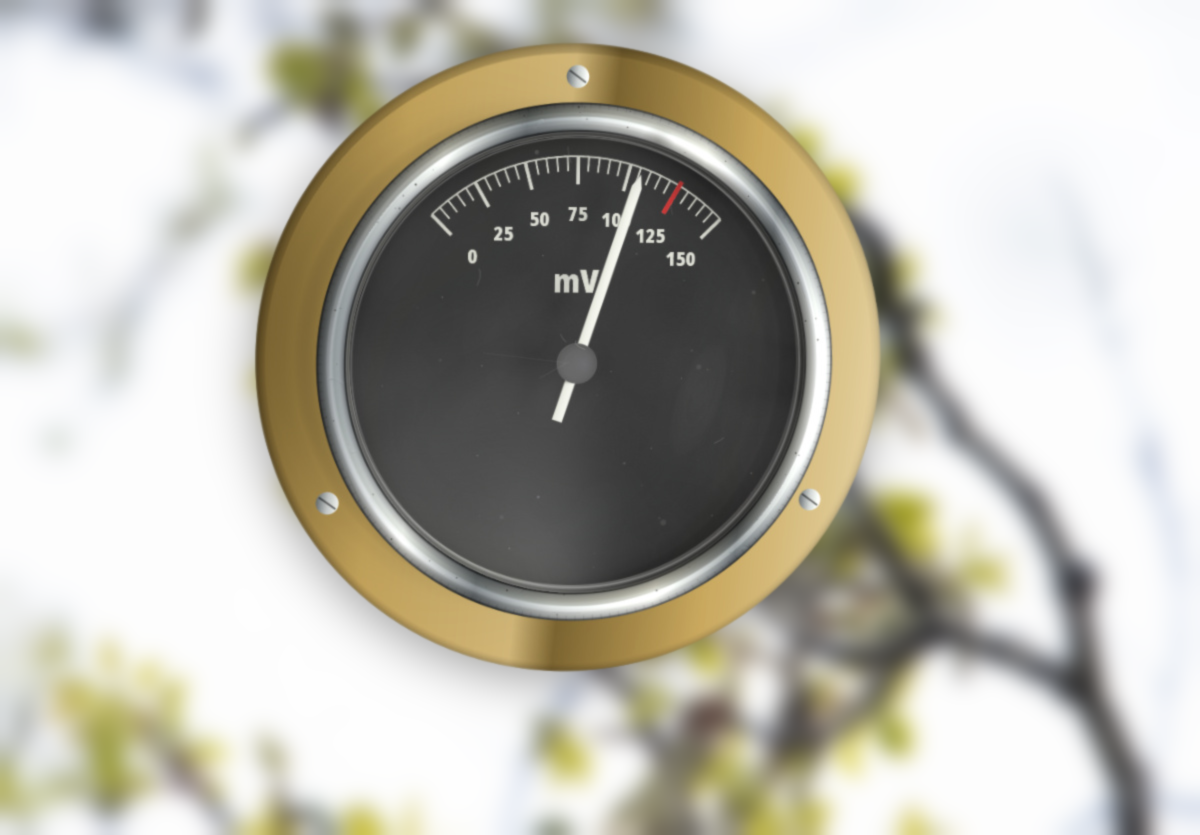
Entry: 105,mV
